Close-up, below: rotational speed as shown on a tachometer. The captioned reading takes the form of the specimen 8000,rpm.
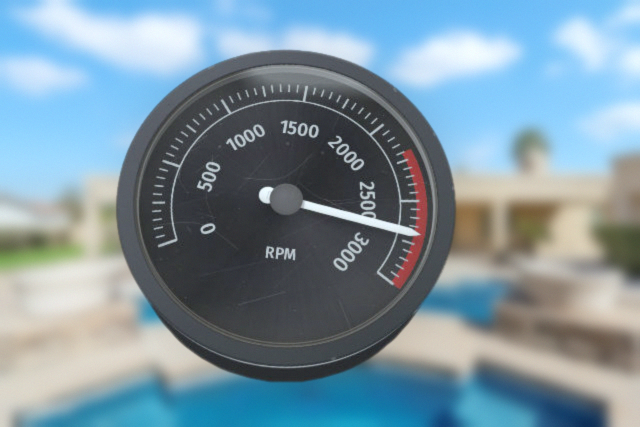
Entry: 2700,rpm
